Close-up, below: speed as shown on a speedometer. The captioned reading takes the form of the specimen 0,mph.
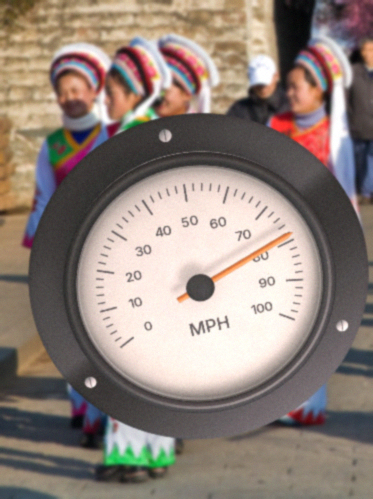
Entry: 78,mph
